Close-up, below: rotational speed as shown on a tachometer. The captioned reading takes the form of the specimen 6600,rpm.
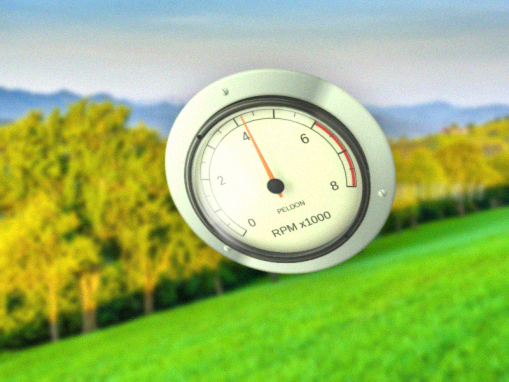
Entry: 4250,rpm
